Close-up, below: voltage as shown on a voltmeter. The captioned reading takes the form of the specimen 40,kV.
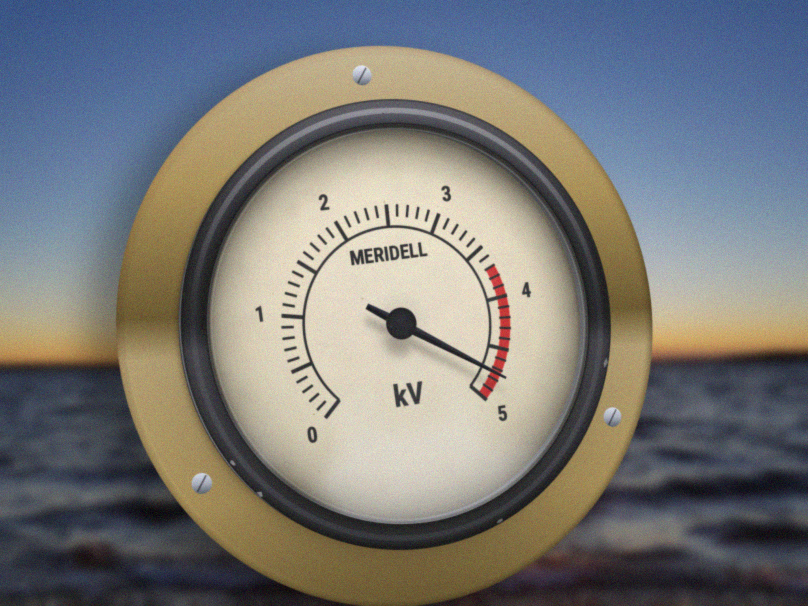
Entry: 4.75,kV
